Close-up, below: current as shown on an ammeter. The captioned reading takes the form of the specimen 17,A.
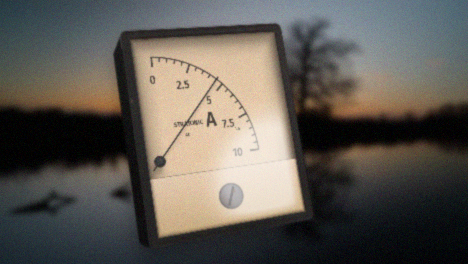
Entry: 4.5,A
